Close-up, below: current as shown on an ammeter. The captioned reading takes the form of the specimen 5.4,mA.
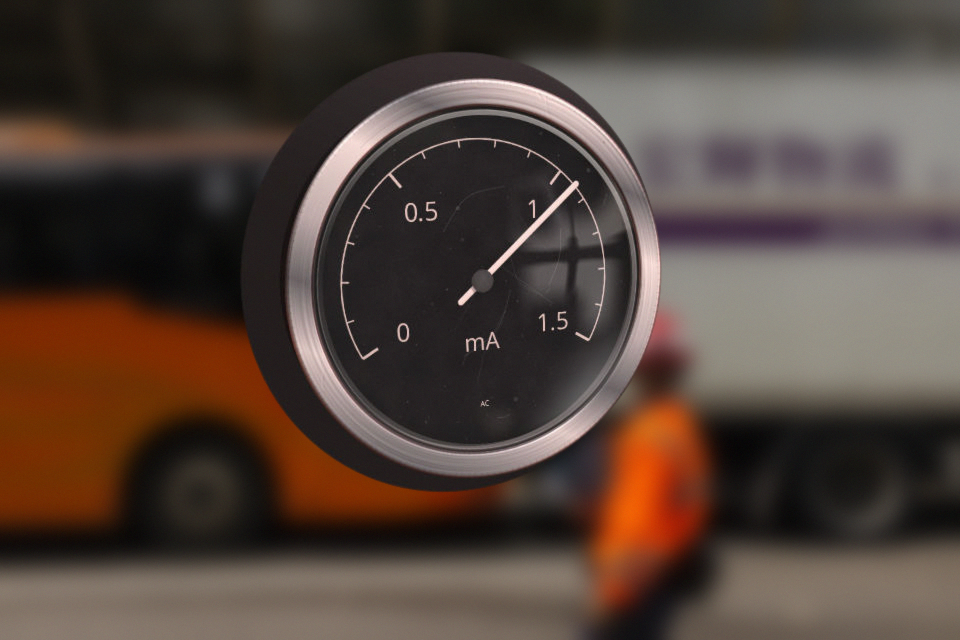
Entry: 1.05,mA
